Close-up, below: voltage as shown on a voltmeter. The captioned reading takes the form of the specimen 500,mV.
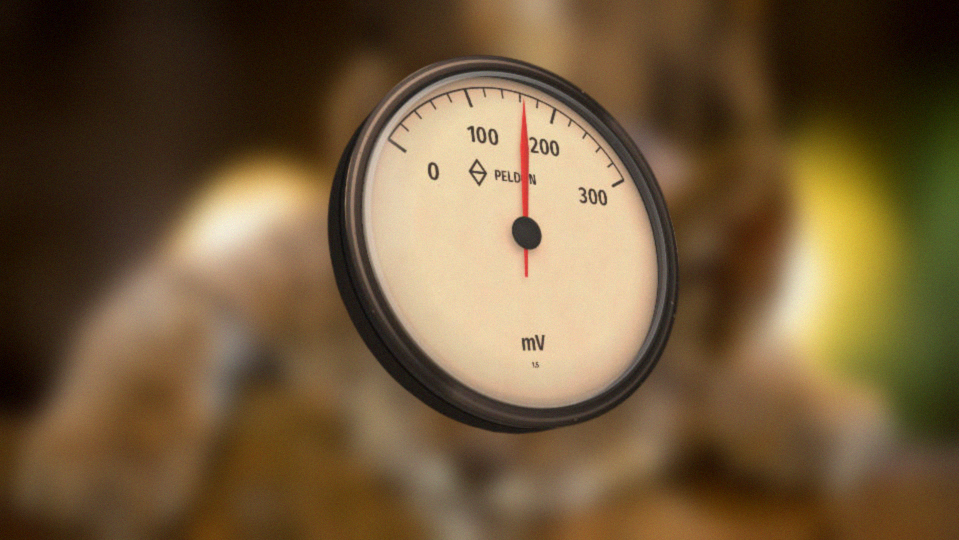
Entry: 160,mV
